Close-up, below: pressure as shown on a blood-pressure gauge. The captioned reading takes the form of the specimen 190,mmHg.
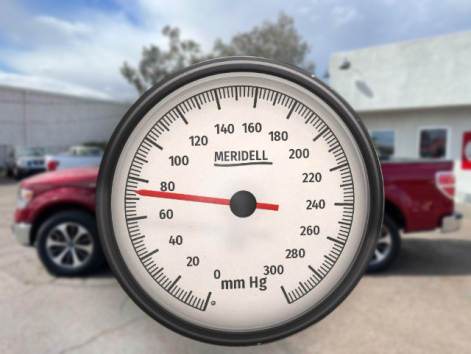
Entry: 74,mmHg
